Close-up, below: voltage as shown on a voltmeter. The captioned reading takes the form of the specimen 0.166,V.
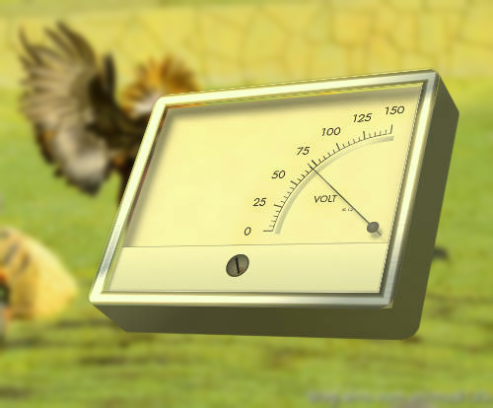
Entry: 70,V
